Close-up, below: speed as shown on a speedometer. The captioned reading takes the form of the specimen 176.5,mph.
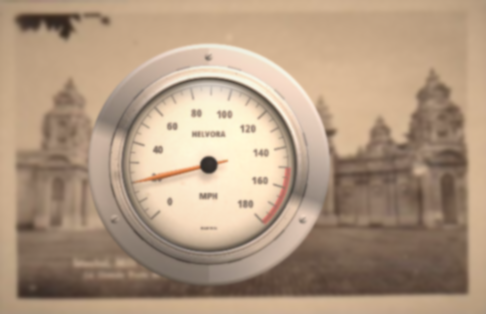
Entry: 20,mph
